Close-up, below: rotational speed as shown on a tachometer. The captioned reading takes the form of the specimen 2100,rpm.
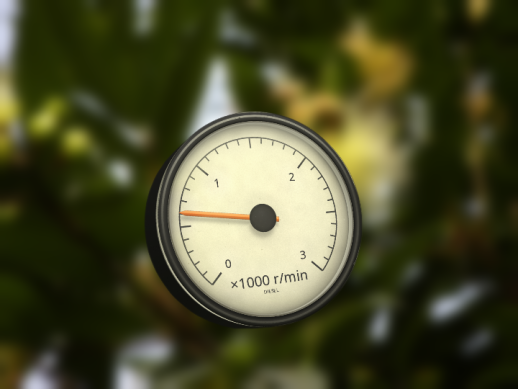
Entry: 600,rpm
